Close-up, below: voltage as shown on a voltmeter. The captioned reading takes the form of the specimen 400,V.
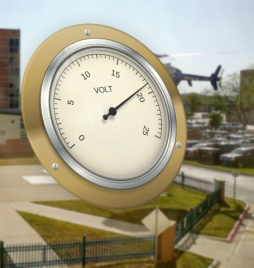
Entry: 19,V
